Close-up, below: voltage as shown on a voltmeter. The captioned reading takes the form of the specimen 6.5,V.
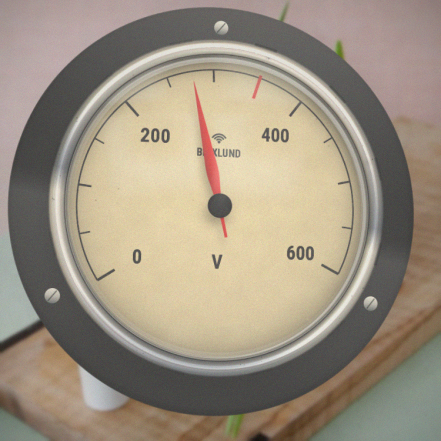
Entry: 275,V
